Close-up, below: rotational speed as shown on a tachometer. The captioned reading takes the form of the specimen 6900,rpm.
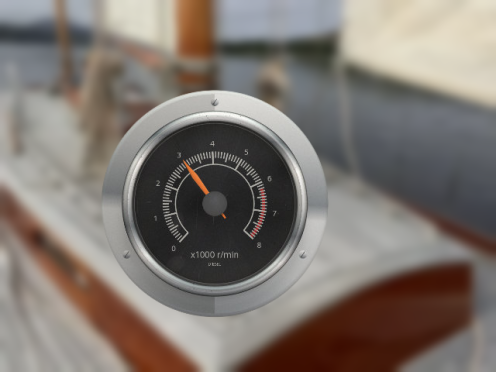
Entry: 3000,rpm
